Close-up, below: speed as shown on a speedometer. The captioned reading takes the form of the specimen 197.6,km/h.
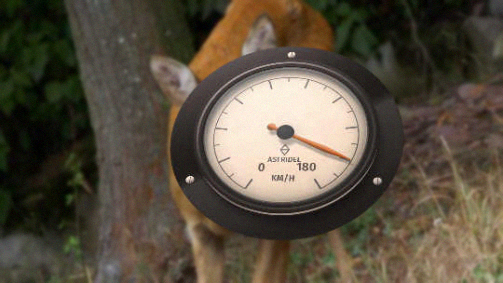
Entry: 160,km/h
